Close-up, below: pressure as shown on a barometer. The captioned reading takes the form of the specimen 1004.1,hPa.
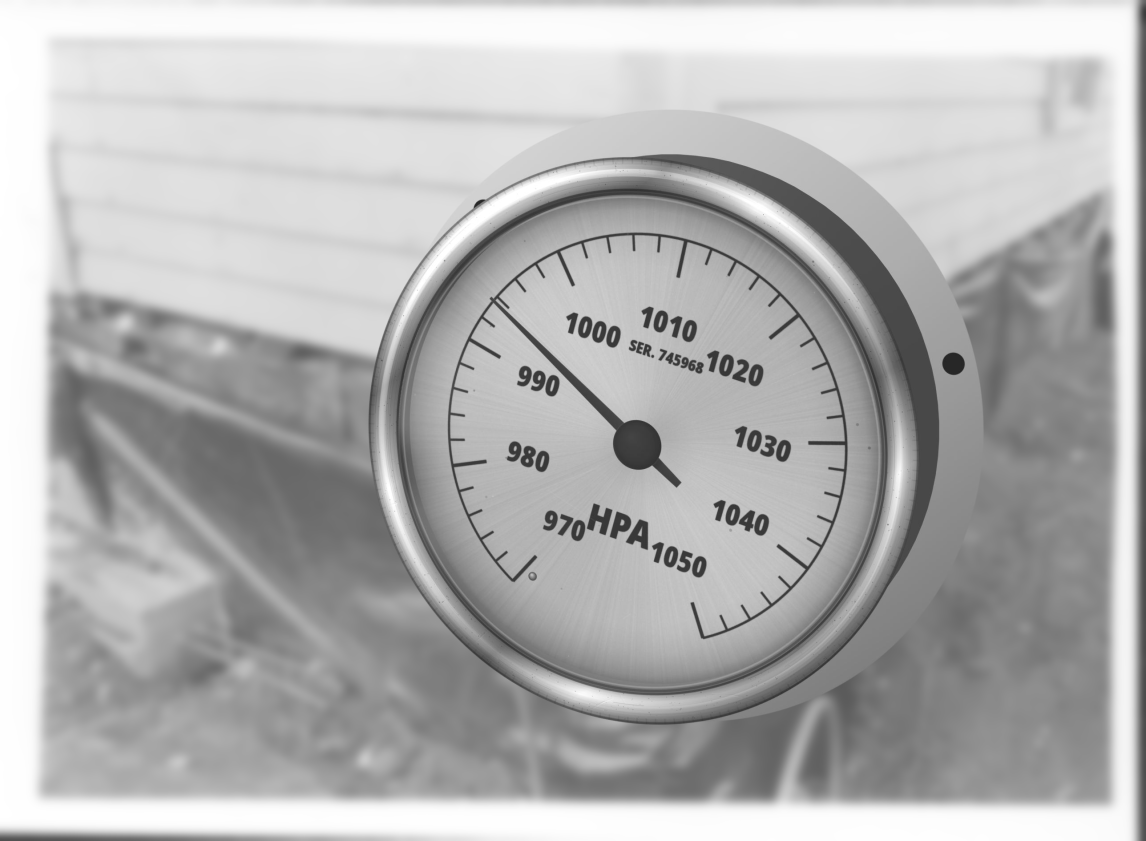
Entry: 994,hPa
